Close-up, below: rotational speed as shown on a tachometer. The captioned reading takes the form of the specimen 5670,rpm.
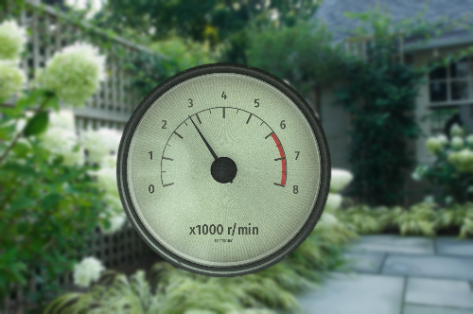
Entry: 2750,rpm
